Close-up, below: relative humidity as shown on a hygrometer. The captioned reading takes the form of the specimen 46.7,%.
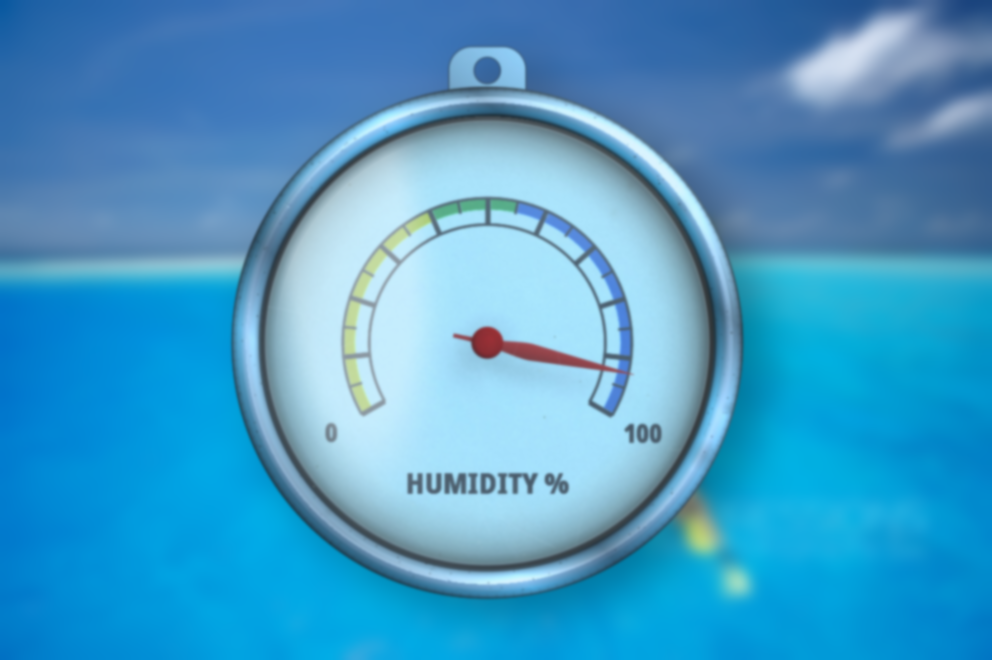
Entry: 92.5,%
